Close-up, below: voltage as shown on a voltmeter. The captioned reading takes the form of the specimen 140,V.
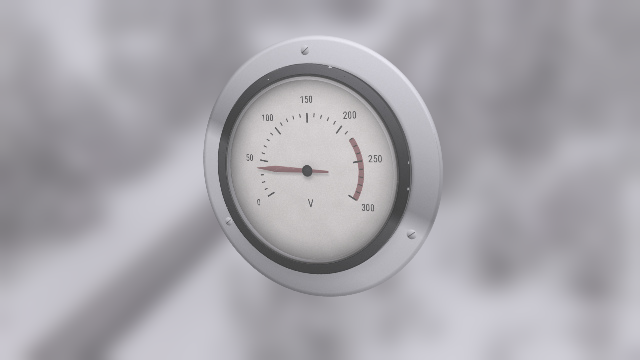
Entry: 40,V
